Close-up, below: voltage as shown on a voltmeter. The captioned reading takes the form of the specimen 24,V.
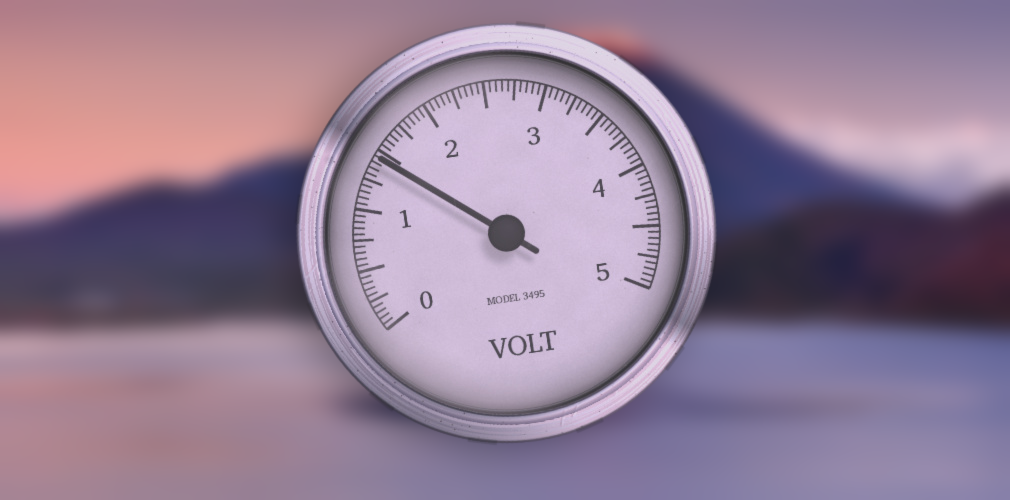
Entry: 1.45,V
